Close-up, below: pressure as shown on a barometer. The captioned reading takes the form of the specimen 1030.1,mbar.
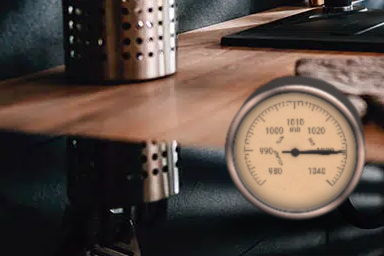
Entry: 1030,mbar
